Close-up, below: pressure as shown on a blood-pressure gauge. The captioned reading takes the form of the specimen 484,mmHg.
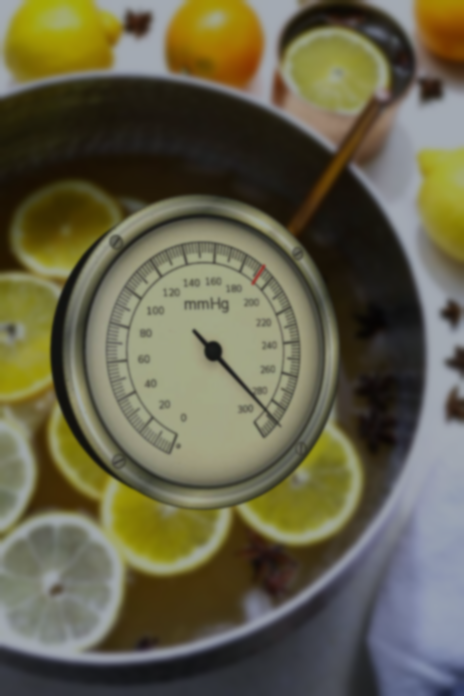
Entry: 290,mmHg
